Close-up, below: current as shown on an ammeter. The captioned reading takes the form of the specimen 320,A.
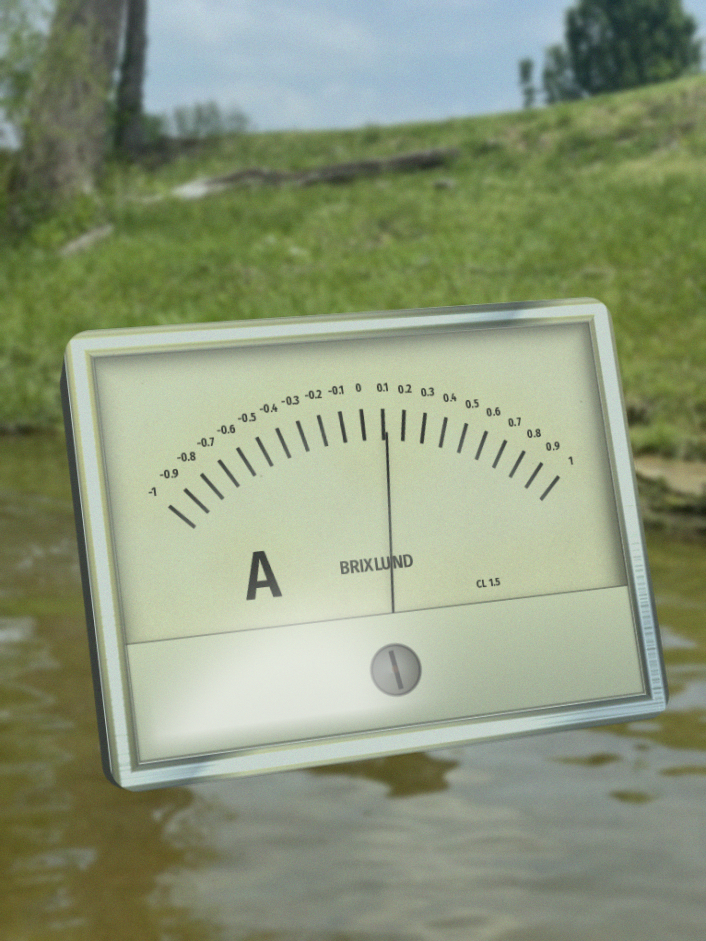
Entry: 0.1,A
